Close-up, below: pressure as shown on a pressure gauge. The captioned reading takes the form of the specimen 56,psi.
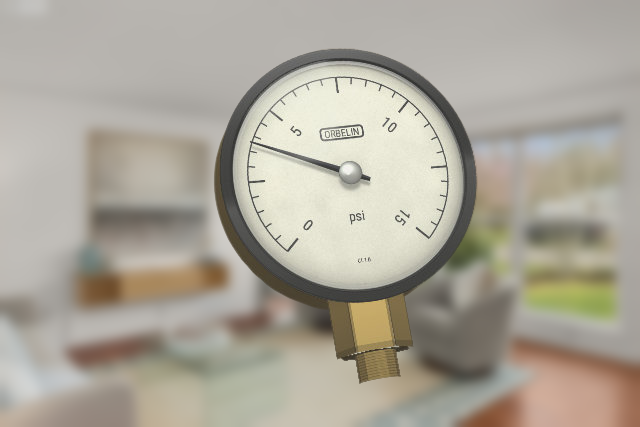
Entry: 3.75,psi
